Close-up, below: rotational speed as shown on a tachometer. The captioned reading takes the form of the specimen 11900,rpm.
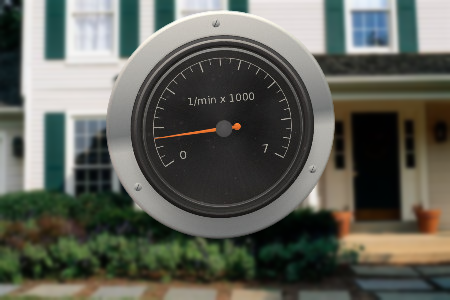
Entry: 750,rpm
